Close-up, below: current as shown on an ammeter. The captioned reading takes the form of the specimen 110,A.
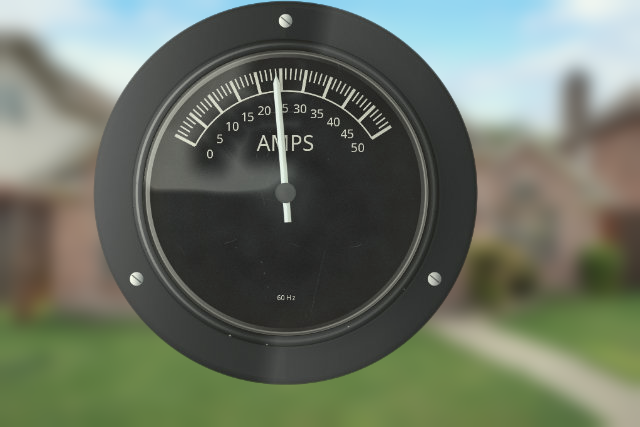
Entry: 24,A
